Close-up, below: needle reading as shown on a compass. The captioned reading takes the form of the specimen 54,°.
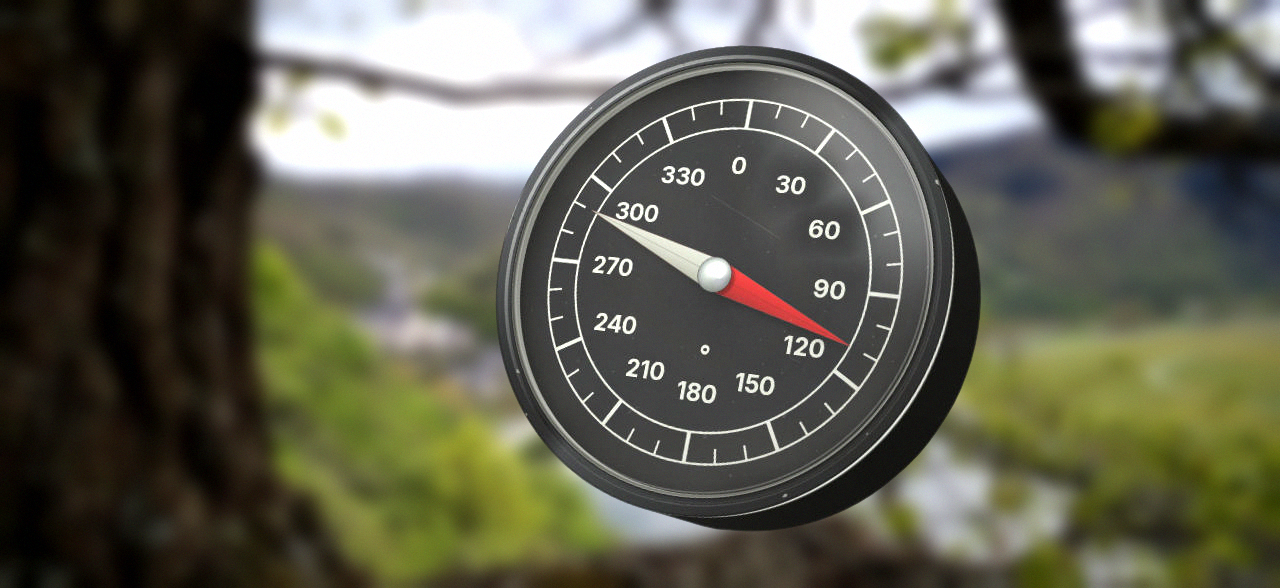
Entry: 110,°
